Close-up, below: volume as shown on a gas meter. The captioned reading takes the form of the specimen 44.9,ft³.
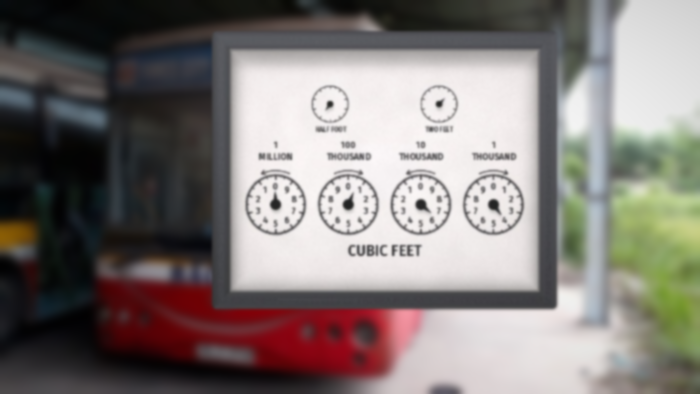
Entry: 6400,ft³
